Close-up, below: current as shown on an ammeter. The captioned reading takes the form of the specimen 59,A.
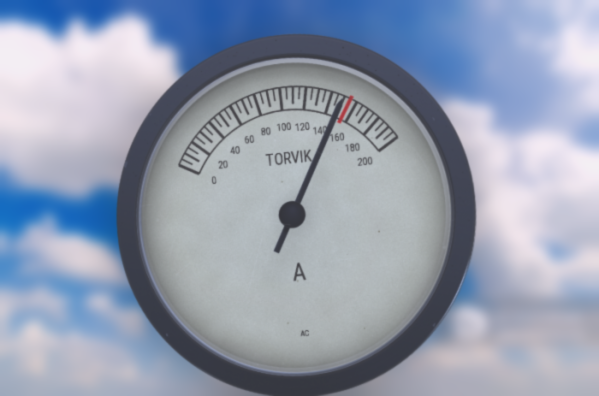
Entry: 150,A
